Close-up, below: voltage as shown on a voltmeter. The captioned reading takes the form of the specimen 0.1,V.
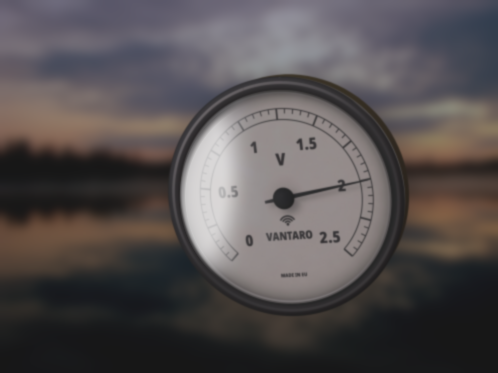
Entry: 2,V
